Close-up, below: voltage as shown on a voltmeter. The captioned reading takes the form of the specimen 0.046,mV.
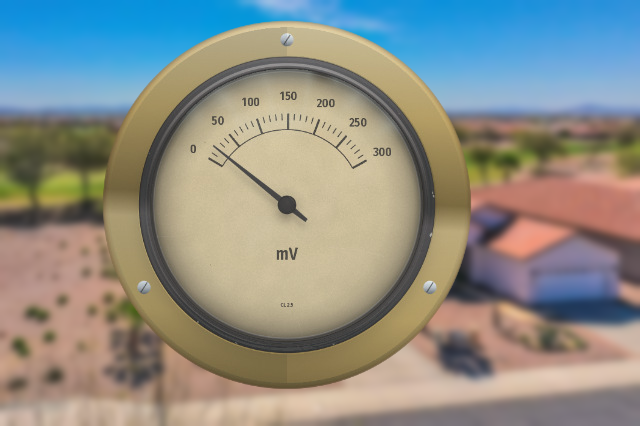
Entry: 20,mV
